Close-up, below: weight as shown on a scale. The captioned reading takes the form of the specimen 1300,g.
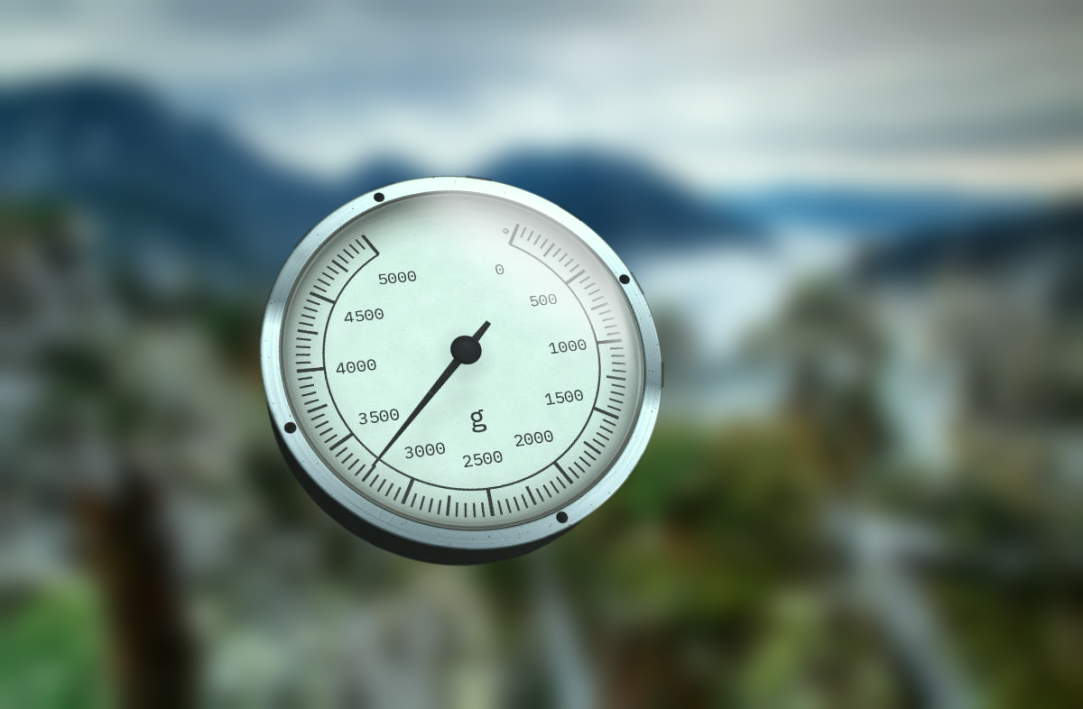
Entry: 3250,g
